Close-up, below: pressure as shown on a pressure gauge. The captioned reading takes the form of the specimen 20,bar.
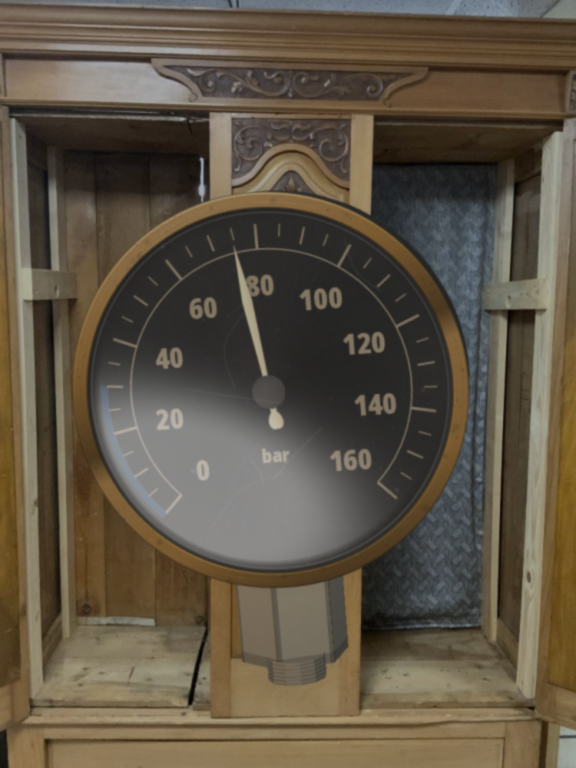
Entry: 75,bar
